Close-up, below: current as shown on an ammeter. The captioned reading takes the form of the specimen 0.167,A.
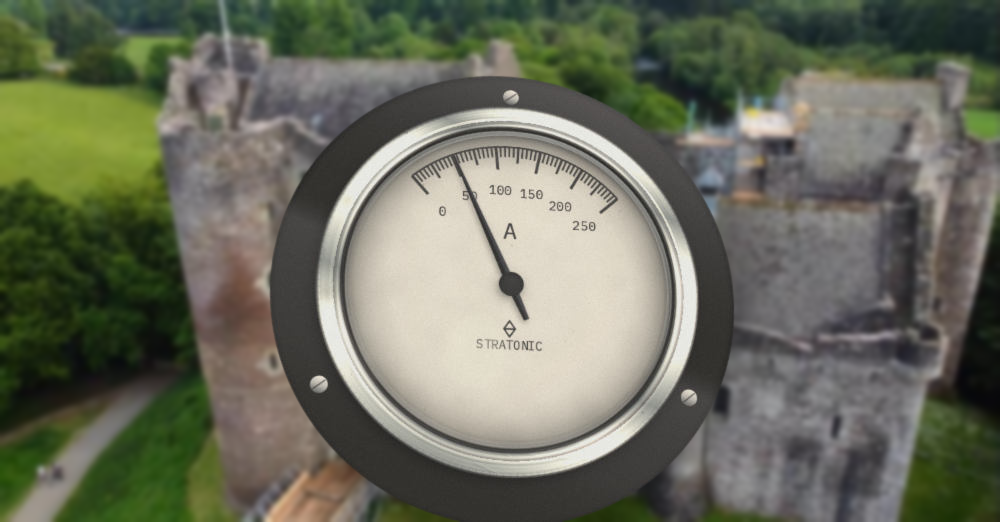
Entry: 50,A
